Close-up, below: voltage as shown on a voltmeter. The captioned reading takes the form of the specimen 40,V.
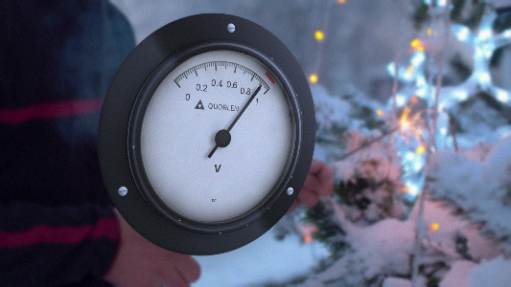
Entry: 0.9,V
